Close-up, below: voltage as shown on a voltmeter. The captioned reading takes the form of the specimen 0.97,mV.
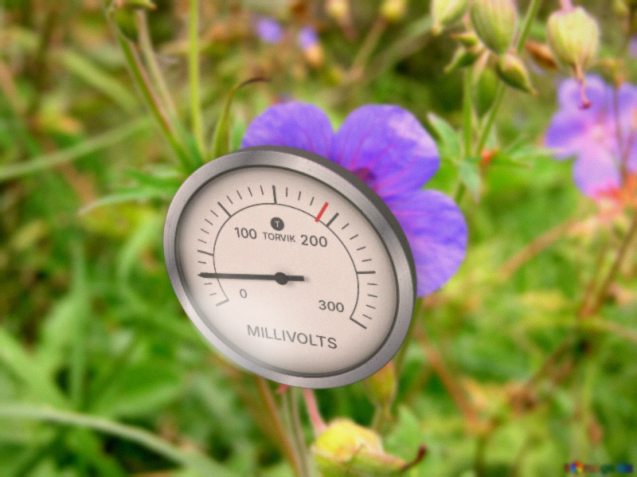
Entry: 30,mV
